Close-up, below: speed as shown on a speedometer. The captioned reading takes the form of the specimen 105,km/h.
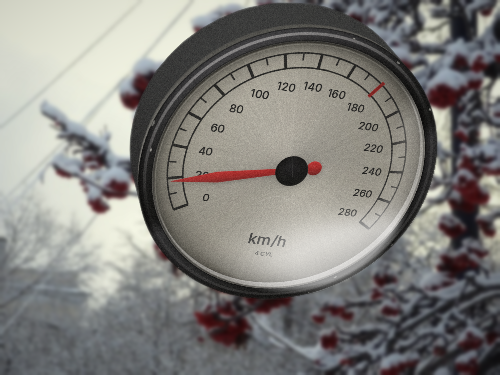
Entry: 20,km/h
